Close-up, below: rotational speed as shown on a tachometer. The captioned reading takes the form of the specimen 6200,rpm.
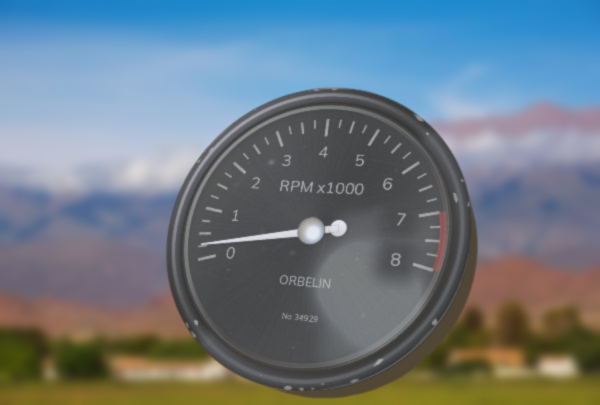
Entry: 250,rpm
